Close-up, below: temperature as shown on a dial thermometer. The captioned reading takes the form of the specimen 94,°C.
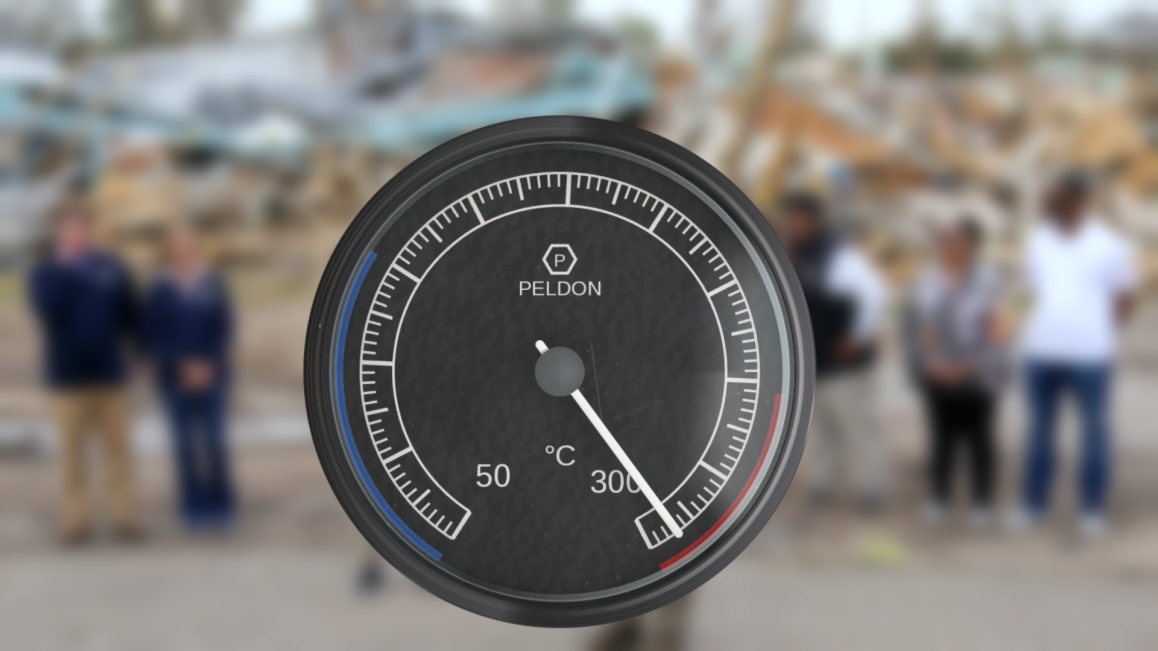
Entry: 292.5,°C
